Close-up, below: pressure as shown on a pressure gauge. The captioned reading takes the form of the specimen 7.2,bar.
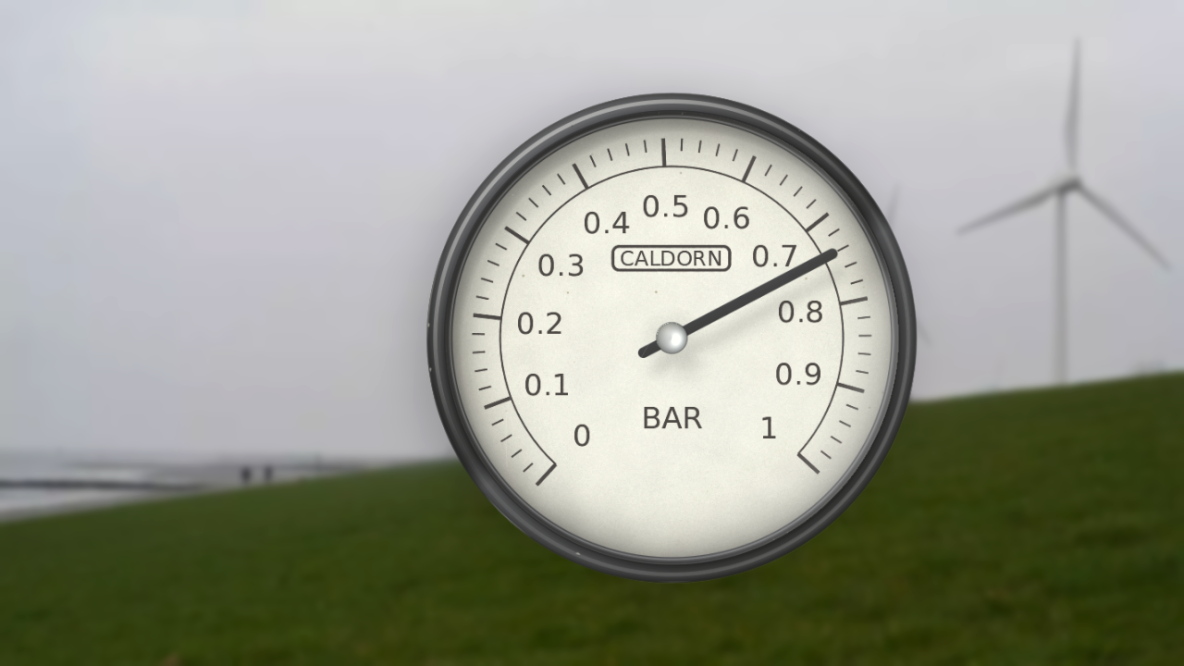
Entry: 0.74,bar
